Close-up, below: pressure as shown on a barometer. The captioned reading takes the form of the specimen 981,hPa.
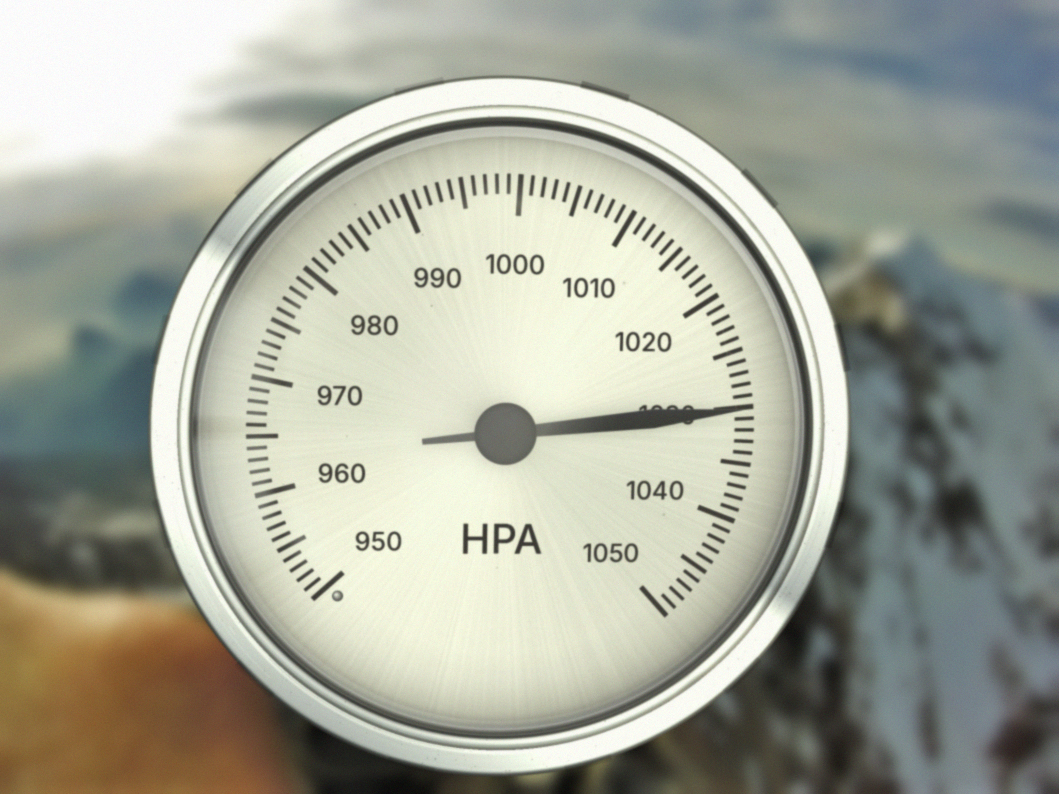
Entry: 1030,hPa
